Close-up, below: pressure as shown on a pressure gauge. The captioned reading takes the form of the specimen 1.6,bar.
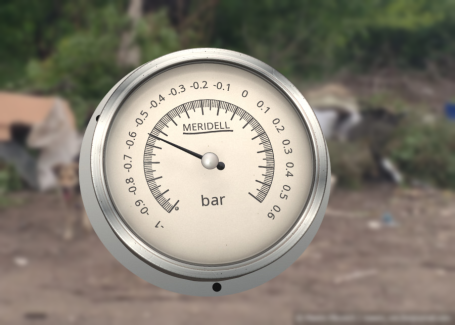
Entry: -0.55,bar
